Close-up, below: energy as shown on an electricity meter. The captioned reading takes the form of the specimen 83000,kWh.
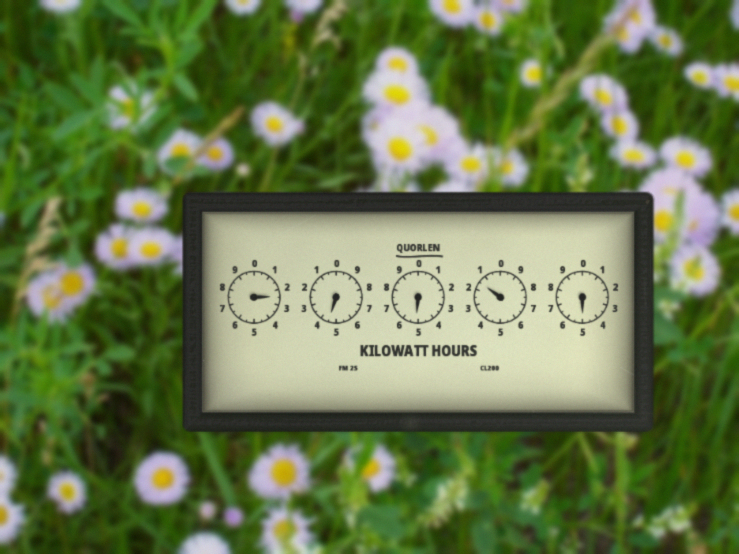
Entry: 24515,kWh
